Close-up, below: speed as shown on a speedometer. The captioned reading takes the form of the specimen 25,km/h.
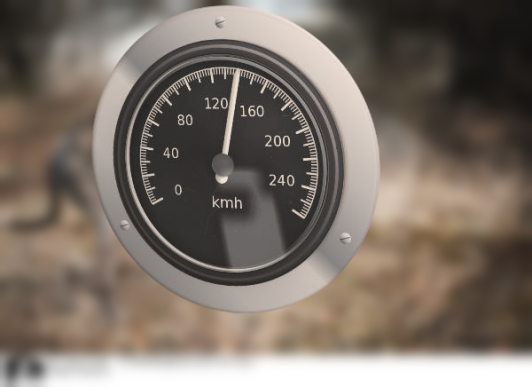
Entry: 140,km/h
